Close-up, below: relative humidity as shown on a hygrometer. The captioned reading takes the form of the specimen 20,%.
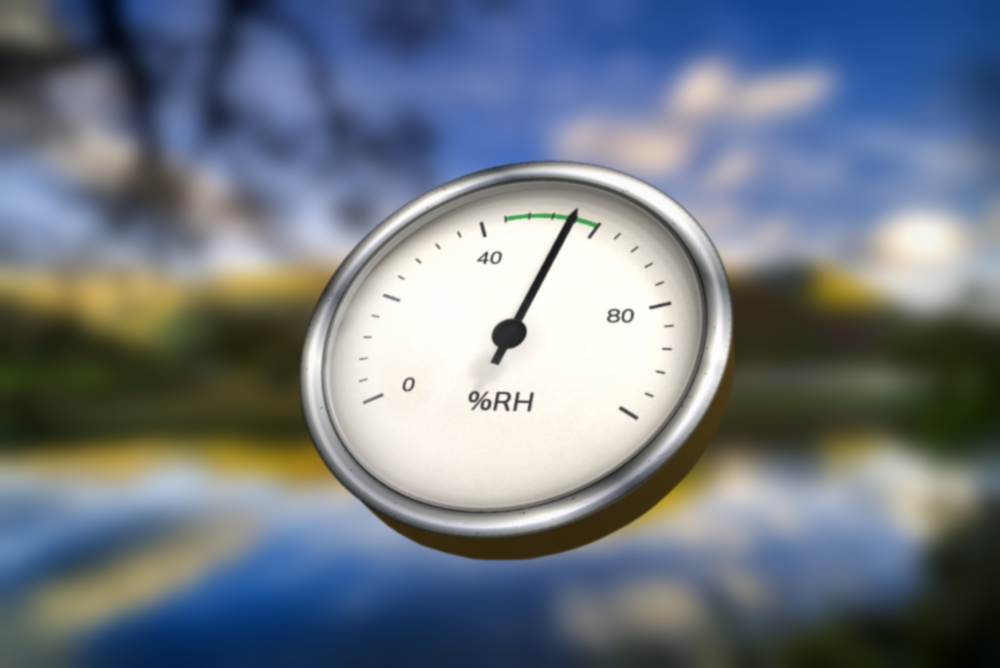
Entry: 56,%
